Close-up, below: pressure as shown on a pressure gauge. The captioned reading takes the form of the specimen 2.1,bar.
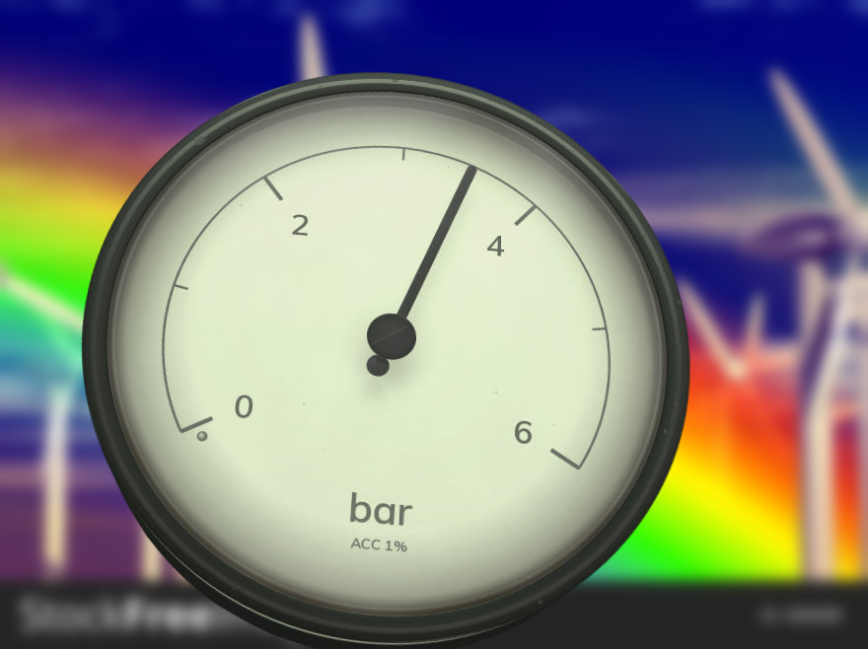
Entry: 3.5,bar
